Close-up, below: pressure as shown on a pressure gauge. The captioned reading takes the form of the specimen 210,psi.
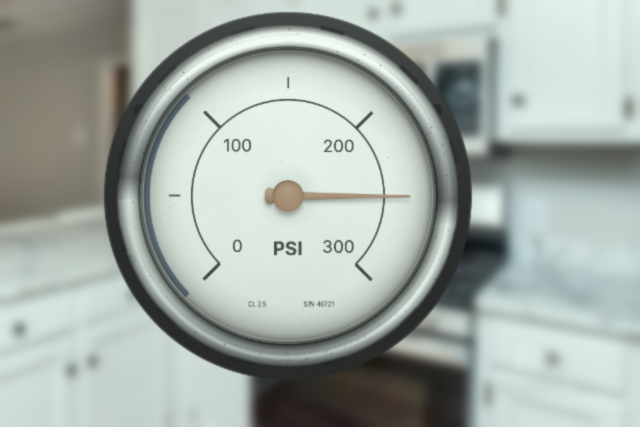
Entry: 250,psi
